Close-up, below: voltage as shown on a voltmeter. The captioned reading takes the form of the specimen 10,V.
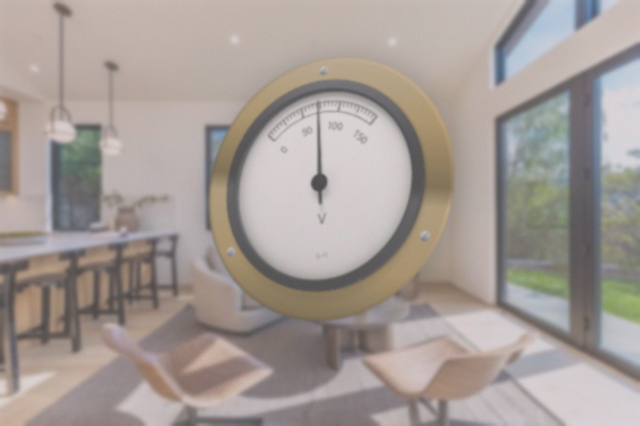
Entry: 75,V
